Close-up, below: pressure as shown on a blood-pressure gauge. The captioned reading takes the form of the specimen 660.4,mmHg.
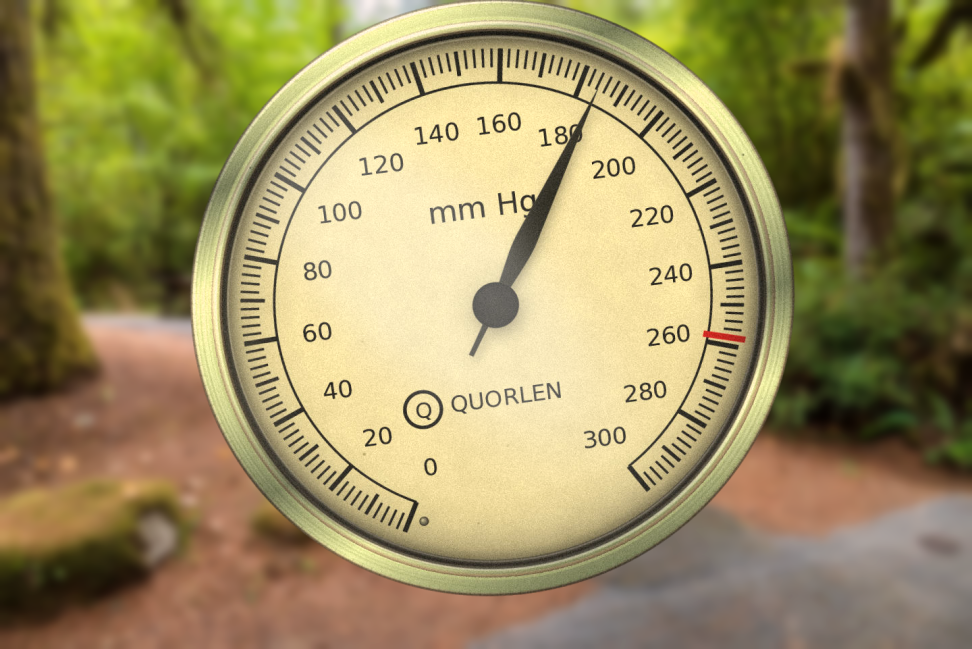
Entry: 184,mmHg
